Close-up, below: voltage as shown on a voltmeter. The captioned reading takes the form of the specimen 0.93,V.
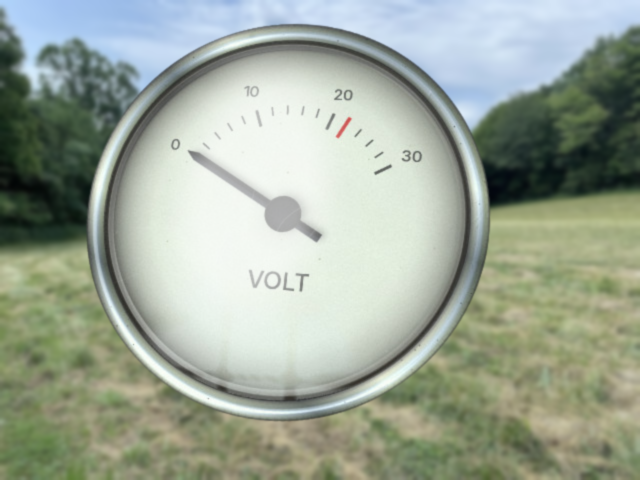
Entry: 0,V
